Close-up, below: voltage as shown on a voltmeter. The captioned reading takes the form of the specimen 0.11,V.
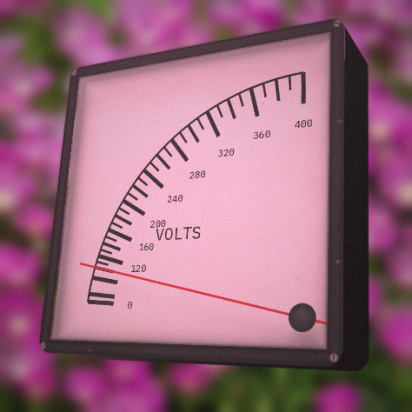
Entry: 100,V
